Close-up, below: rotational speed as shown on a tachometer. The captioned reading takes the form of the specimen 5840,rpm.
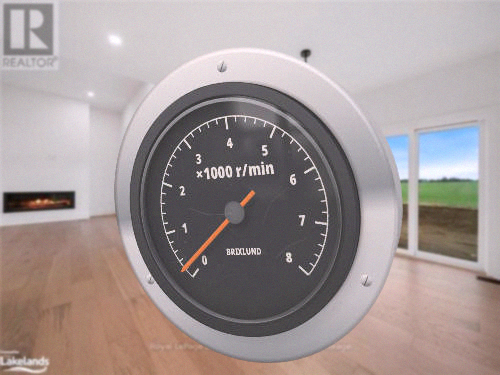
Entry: 200,rpm
